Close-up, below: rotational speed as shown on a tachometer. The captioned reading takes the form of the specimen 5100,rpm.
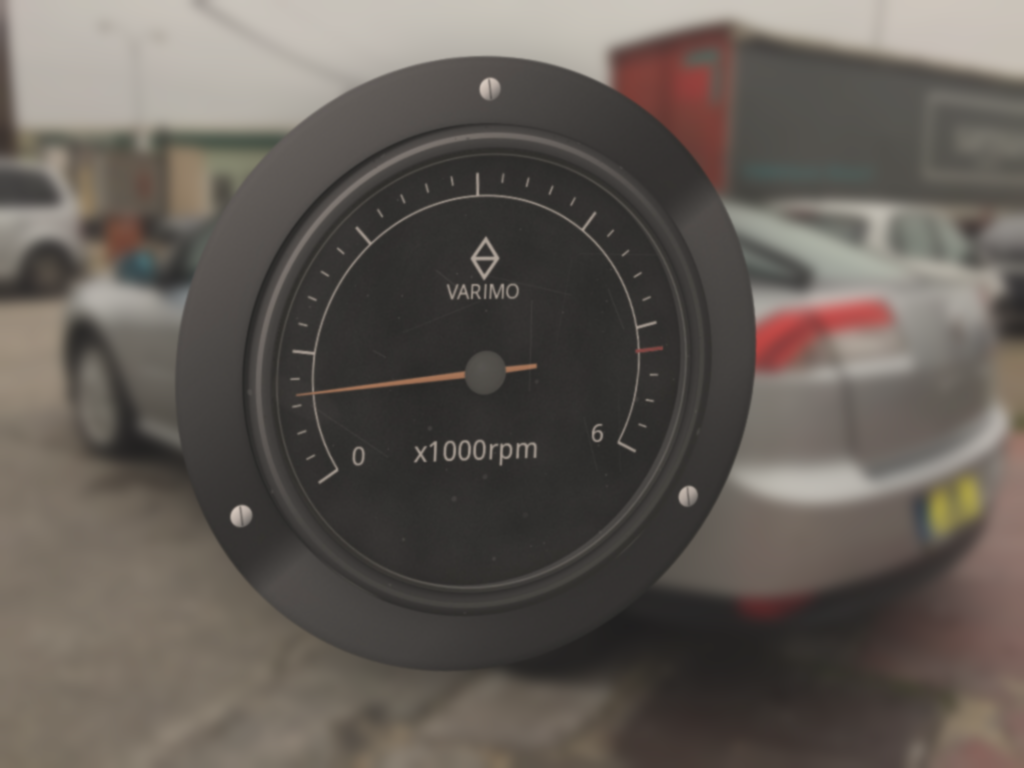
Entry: 700,rpm
